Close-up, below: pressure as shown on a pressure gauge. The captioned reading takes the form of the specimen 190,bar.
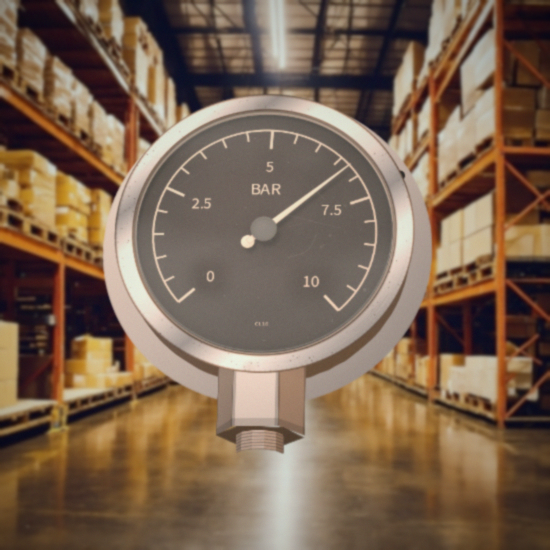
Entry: 6.75,bar
